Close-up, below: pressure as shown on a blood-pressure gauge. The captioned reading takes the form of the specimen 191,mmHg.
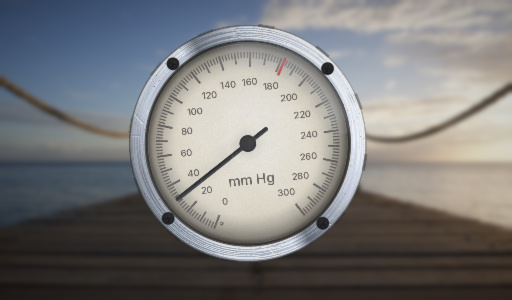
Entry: 30,mmHg
